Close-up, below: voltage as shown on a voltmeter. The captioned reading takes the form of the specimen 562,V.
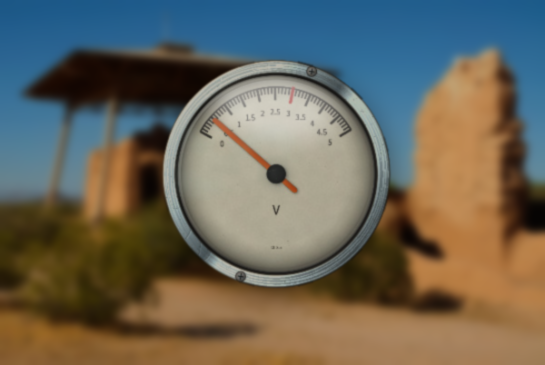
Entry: 0.5,V
